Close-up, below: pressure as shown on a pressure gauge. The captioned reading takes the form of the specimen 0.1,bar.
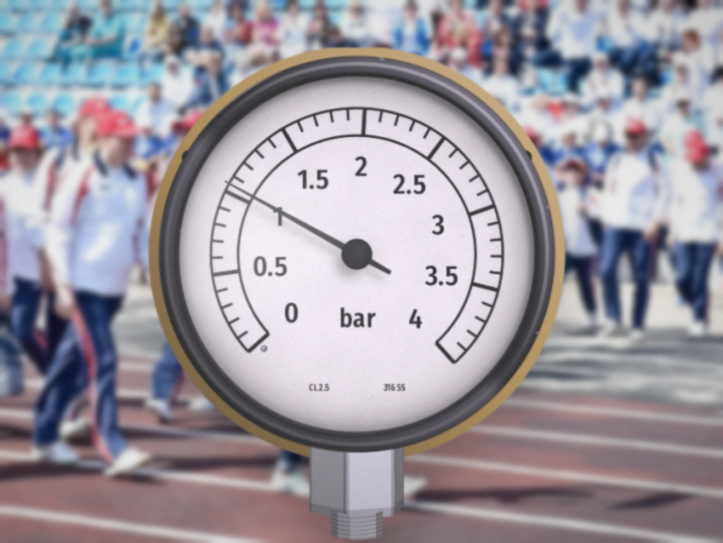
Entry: 1.05,bar
